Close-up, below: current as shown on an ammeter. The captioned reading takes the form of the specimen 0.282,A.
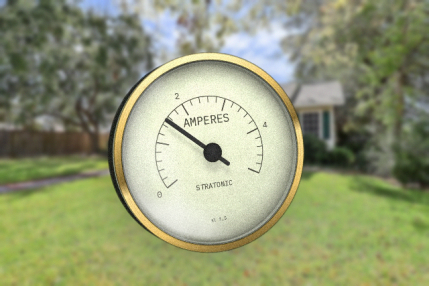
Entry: 1.5,A
